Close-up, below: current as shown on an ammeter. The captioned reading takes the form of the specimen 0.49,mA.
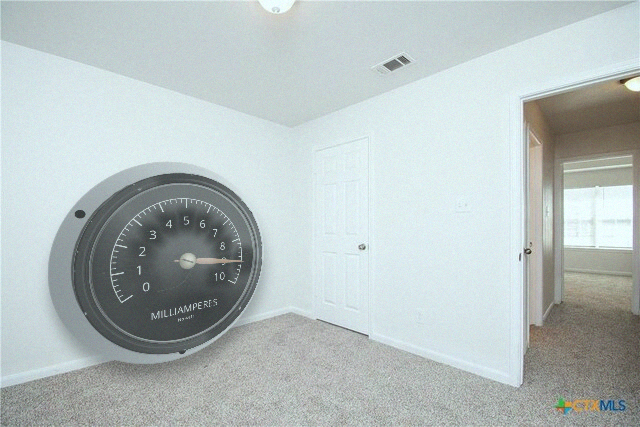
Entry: 9,mA
